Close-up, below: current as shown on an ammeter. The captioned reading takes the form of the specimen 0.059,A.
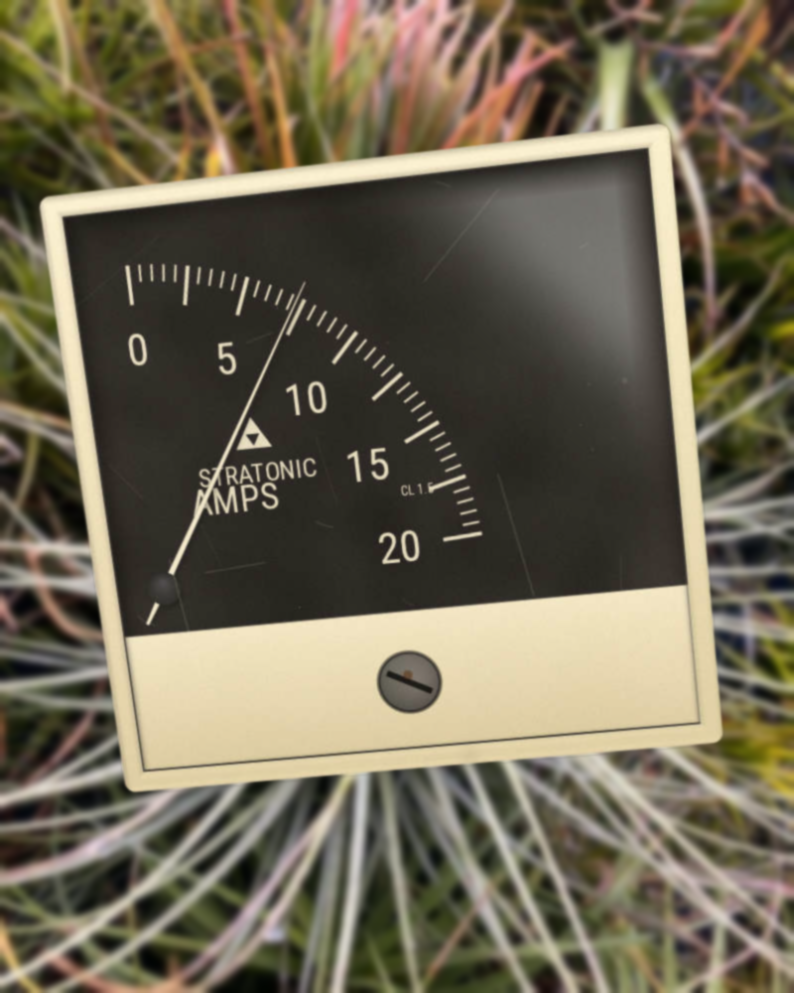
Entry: 7.25,A
